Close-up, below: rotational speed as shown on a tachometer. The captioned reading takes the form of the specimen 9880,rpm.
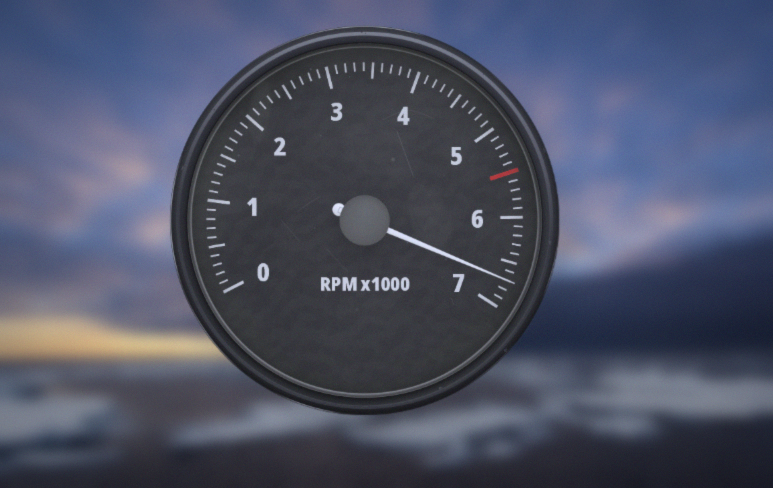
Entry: 6700,rpm
